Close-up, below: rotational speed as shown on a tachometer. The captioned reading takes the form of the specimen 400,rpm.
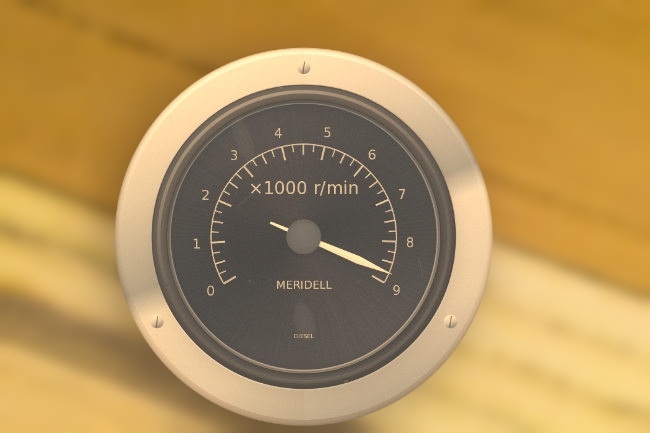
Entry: 8750,rpm
